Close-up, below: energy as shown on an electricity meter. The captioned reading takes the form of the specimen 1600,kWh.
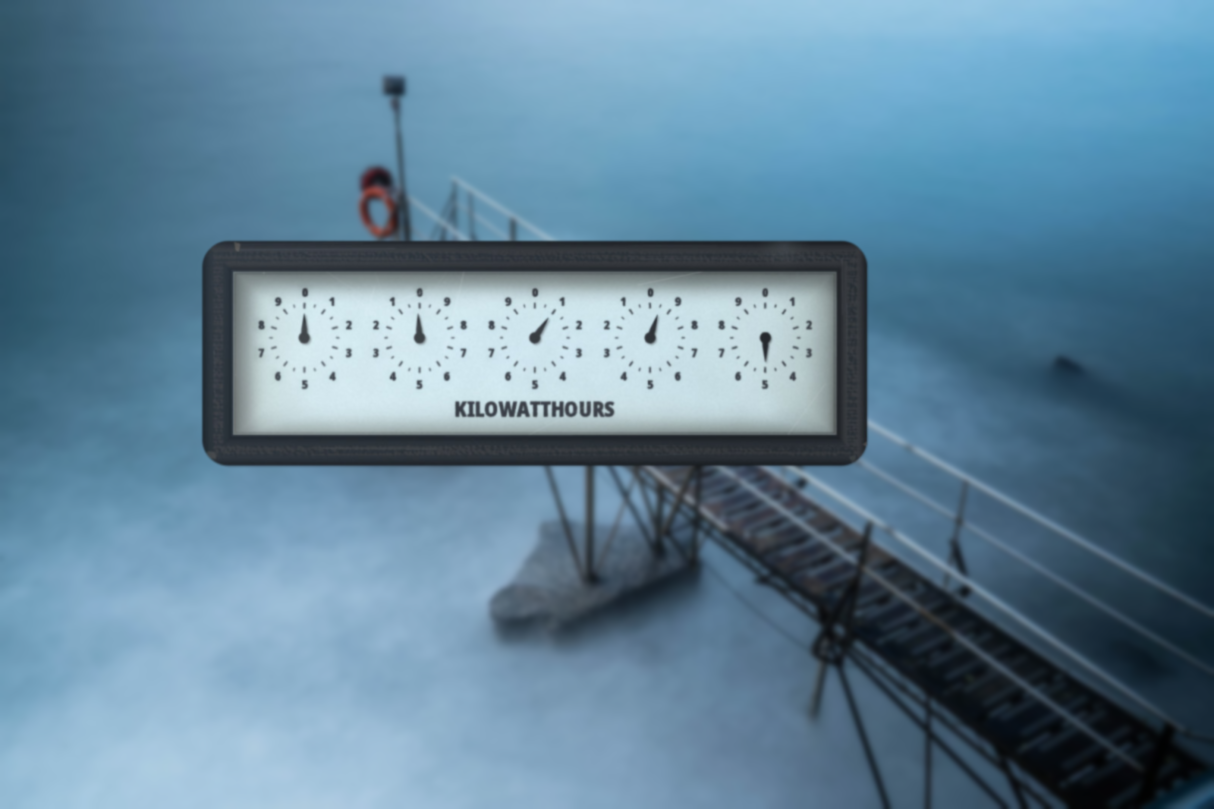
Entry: 95,kWh
